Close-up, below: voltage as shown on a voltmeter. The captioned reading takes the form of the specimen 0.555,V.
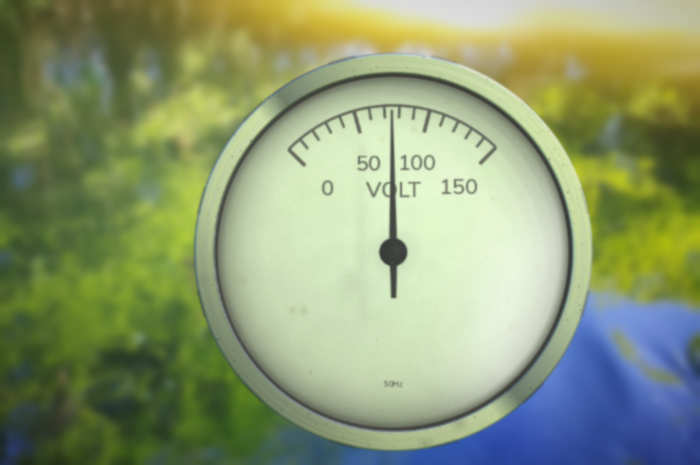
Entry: 75,V
